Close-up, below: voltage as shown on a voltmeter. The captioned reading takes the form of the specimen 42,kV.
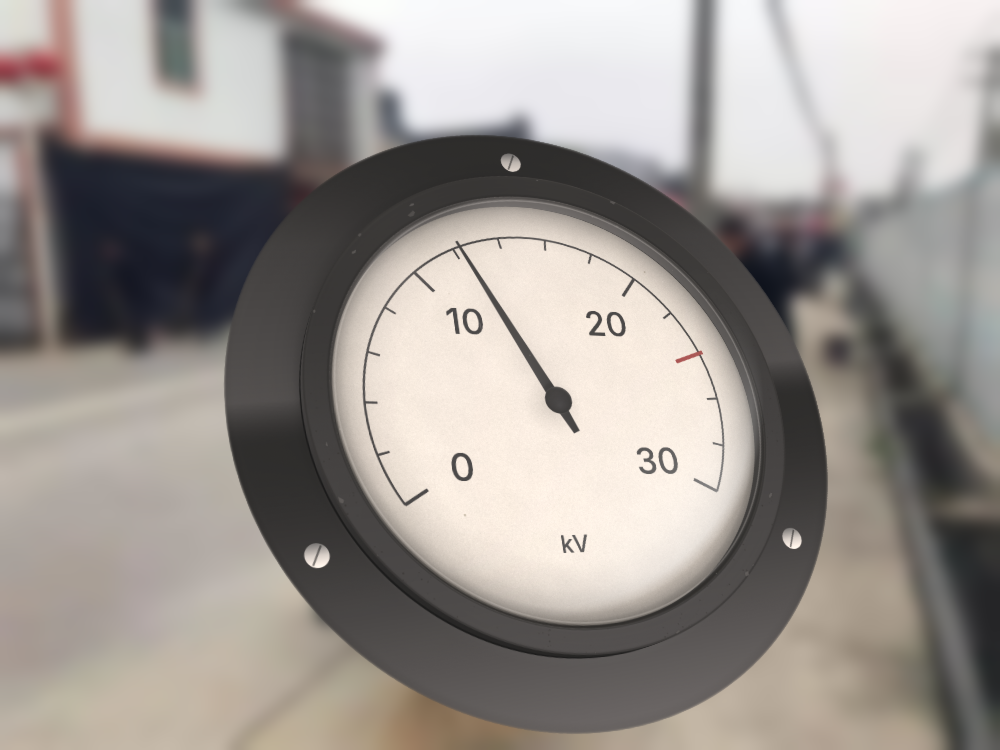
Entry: 12,kV
